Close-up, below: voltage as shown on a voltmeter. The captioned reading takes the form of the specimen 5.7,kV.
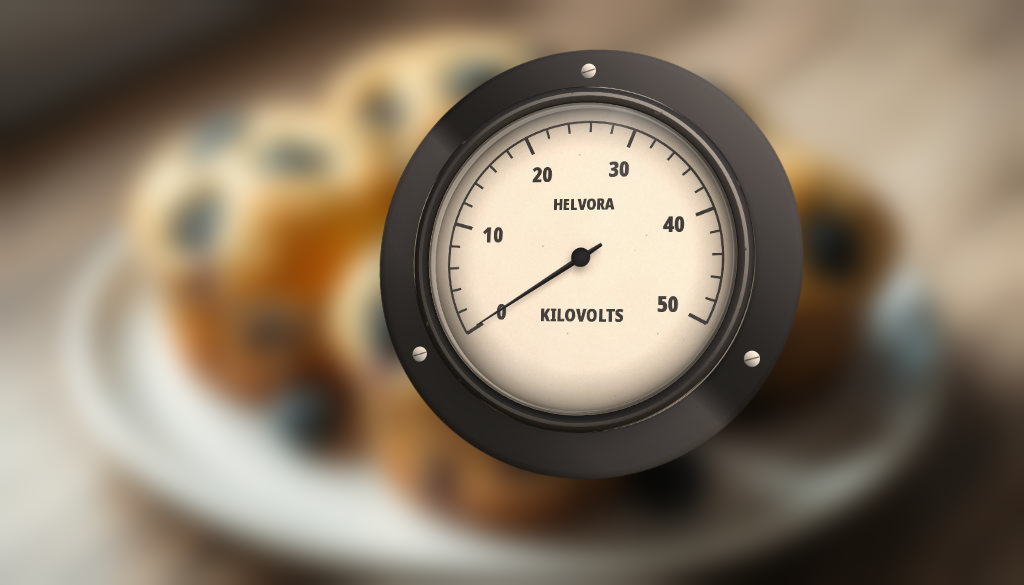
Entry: 0,kV
